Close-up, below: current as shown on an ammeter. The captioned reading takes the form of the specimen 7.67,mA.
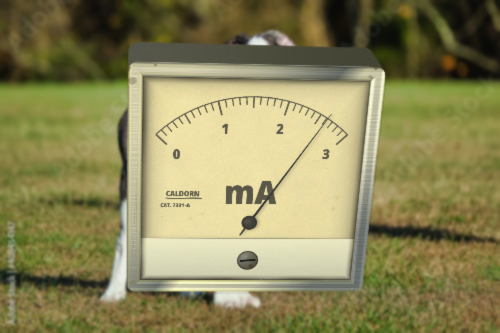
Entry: 2.6,mA
